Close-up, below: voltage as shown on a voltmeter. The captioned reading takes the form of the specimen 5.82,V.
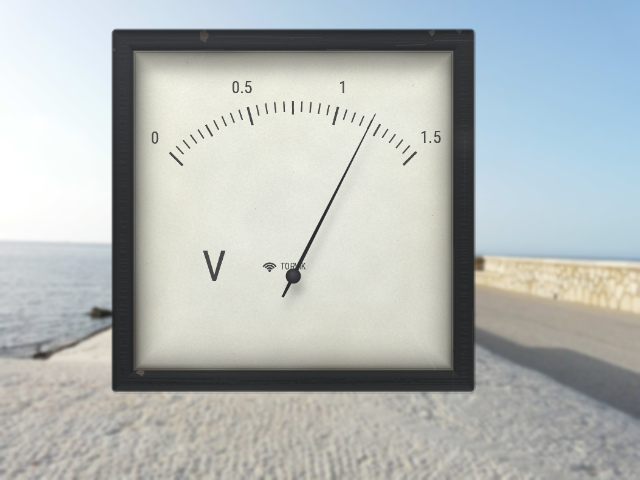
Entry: 1.2,V
